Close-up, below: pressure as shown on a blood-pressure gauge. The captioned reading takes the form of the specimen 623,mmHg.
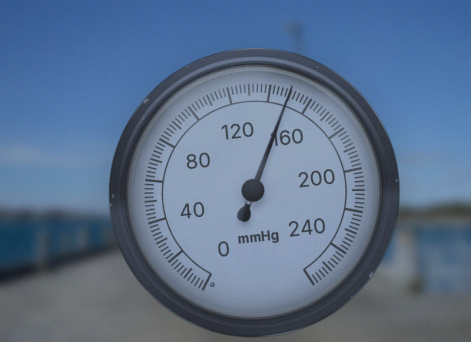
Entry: 150,mmHg
